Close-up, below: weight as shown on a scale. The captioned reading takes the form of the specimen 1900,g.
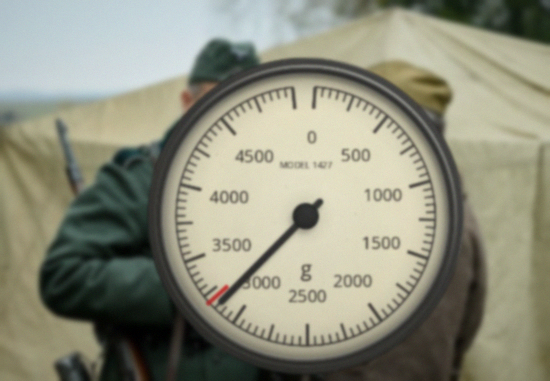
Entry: 3150,g
